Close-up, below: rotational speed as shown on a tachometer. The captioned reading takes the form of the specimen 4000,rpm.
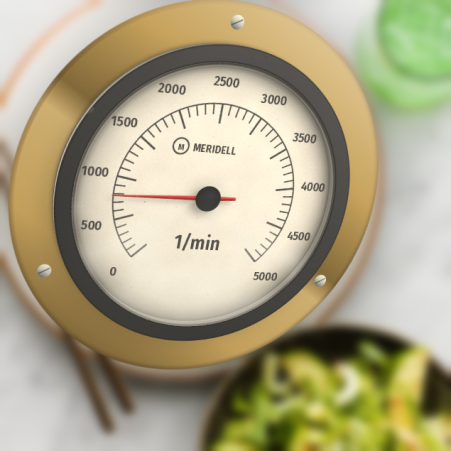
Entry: 800,rpm
